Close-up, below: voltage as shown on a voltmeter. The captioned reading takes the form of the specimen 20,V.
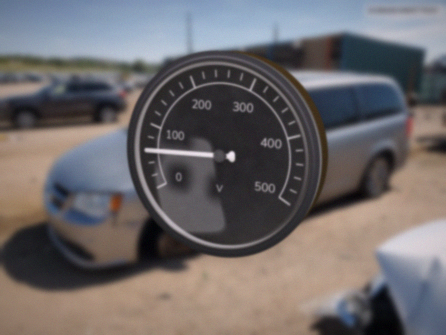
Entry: 60,V
